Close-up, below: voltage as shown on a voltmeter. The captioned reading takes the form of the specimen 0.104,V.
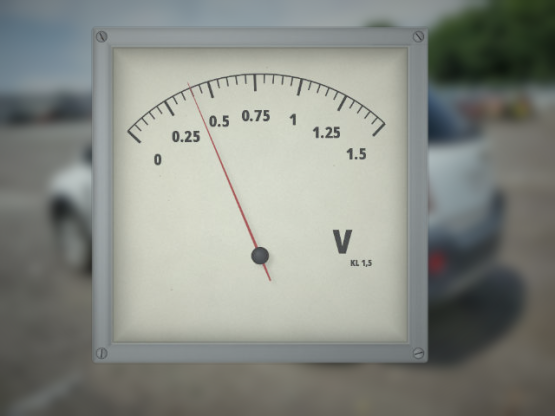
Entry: 0.4,V
